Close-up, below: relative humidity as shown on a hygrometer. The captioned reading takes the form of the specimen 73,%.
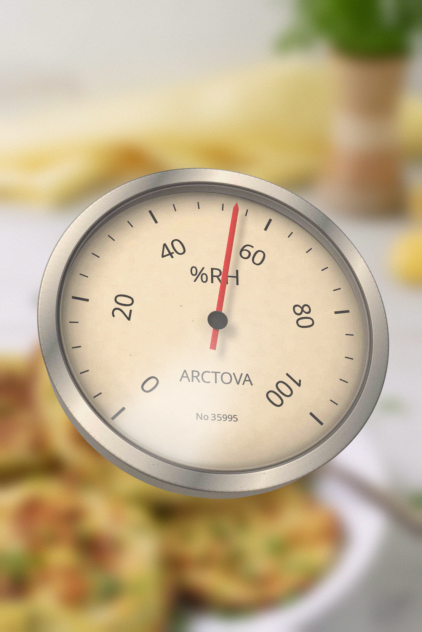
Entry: 54,%
